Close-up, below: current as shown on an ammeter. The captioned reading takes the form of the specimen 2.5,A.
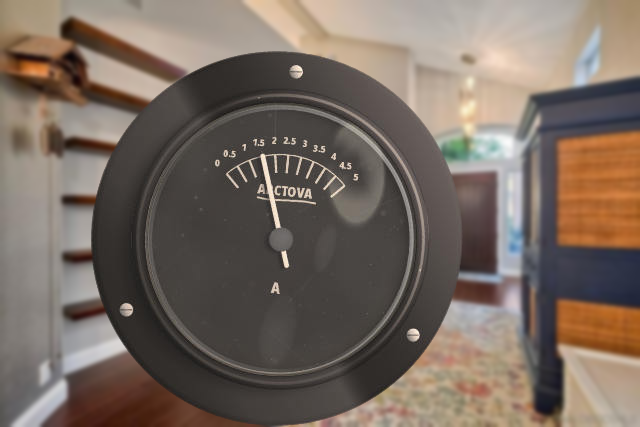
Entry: 1.5,A
